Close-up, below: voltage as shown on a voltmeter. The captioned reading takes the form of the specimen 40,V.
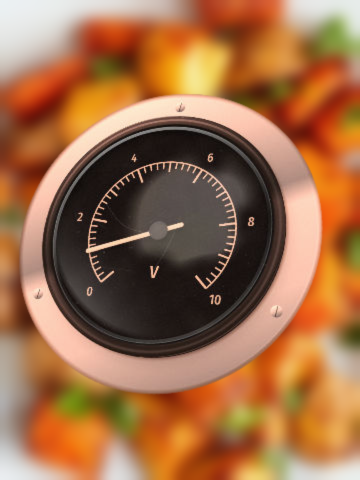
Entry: 1,V
